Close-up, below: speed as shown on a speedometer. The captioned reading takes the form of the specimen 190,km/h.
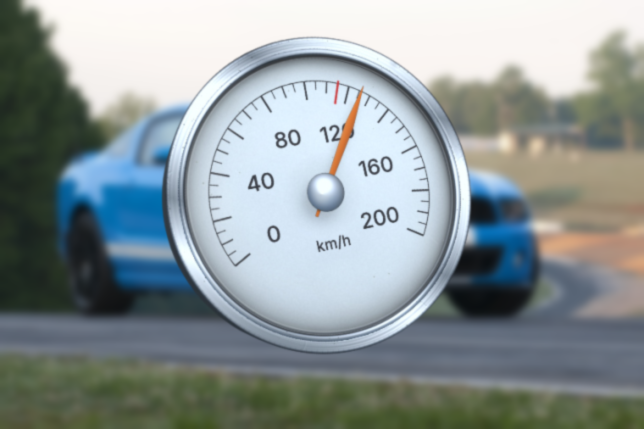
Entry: 125,km/h
